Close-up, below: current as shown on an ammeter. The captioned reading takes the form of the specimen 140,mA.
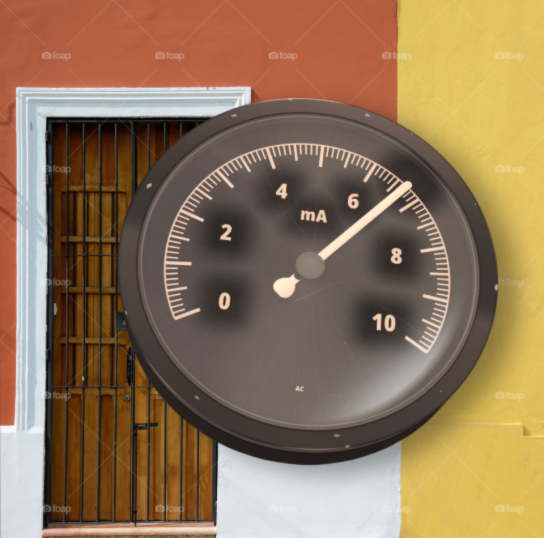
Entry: 6.7,mA
